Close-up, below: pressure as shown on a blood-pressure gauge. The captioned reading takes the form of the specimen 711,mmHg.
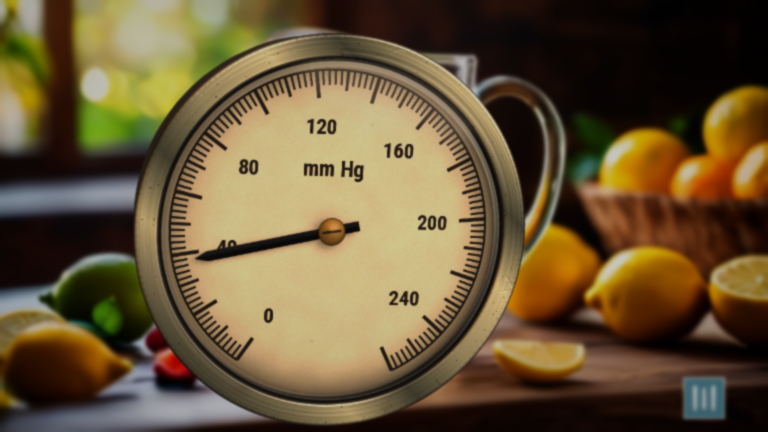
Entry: 38,mmHg
